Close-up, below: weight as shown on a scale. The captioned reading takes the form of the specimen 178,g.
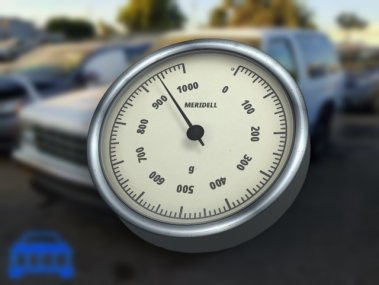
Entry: 940,g
